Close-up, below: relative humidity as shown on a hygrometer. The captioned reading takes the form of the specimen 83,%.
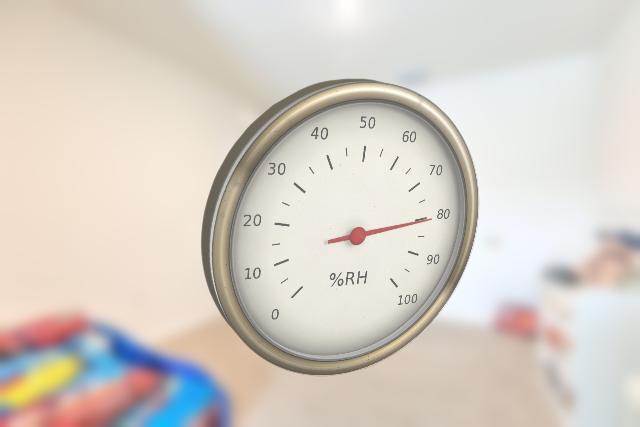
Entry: 80,%
